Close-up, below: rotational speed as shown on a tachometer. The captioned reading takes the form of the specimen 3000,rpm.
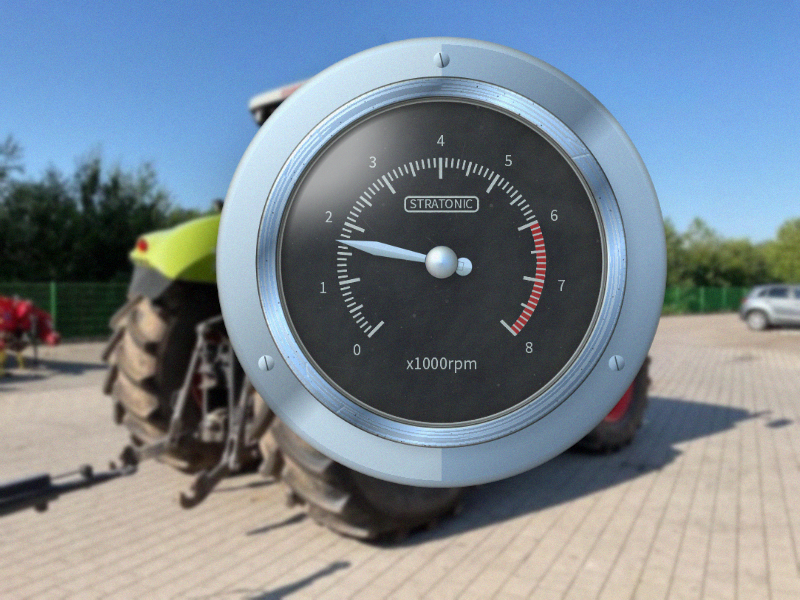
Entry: 1700,rpm
